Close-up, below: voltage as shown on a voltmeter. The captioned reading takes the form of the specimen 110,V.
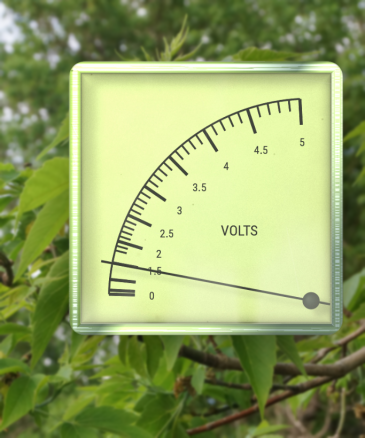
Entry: 1.5,V
